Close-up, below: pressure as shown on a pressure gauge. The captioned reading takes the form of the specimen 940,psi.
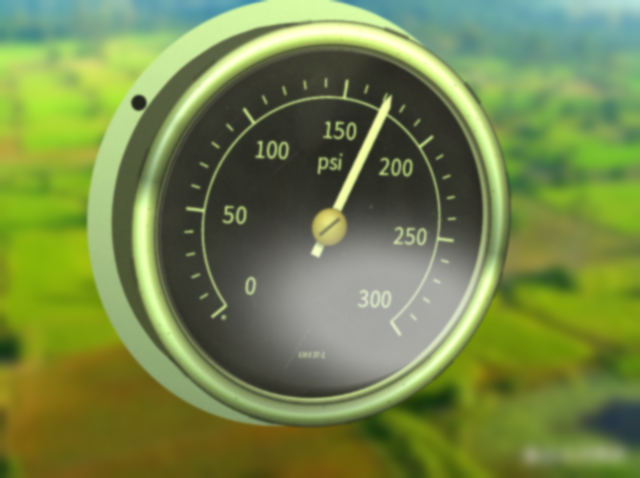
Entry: 170,psi
